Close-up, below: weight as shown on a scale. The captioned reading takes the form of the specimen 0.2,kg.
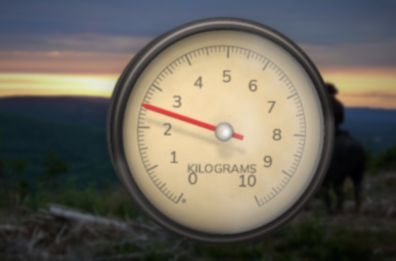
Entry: 2.5,kg
